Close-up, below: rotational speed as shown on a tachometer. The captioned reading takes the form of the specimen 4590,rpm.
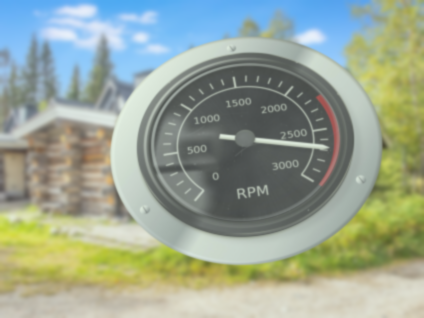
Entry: 2700,rpm
